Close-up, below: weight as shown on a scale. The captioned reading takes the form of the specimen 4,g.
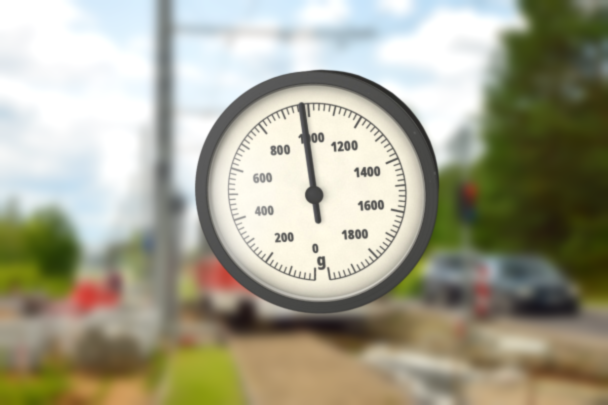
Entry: 980,g
